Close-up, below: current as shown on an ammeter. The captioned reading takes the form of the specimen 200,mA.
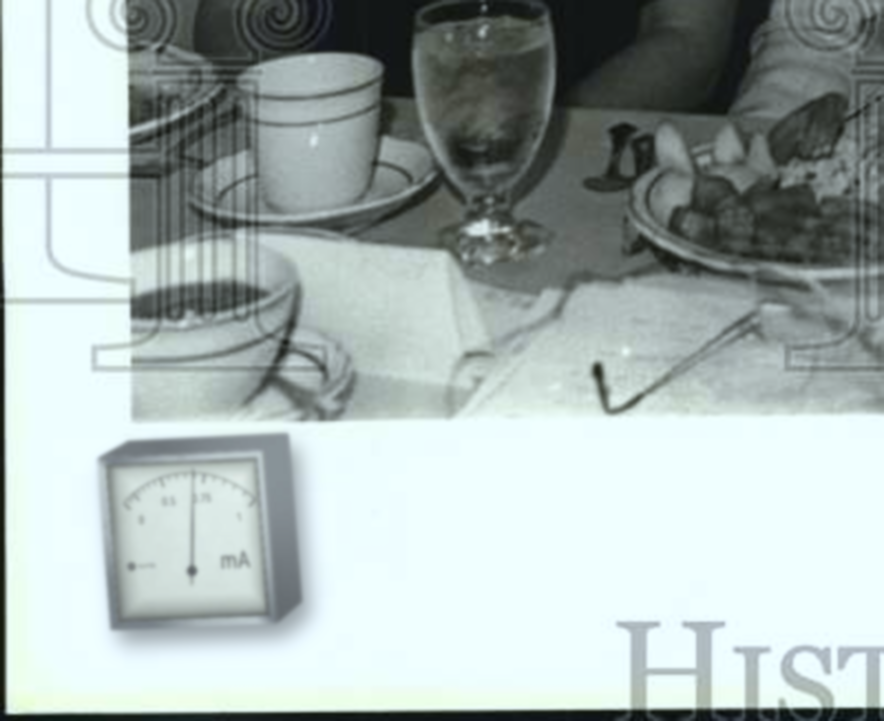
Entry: 0.7,mA
